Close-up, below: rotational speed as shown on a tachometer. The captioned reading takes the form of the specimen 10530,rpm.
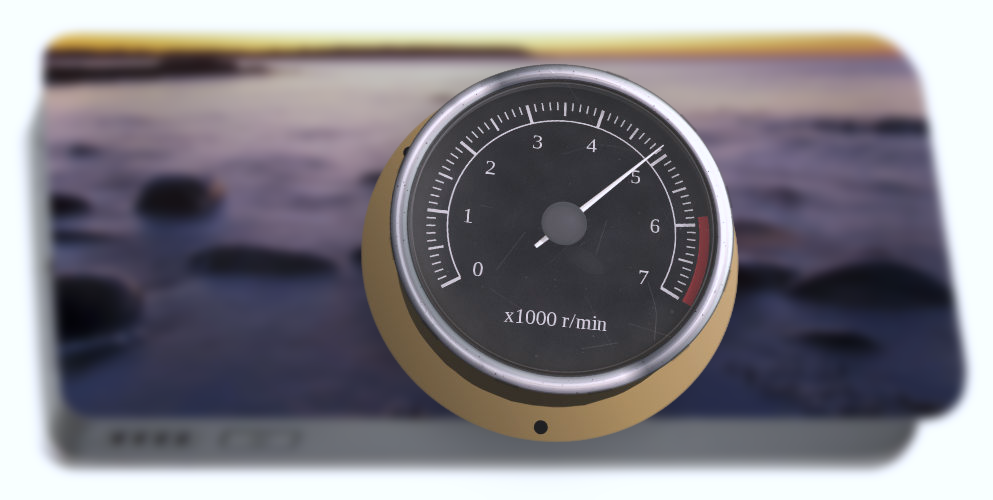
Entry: 4900,rpm
